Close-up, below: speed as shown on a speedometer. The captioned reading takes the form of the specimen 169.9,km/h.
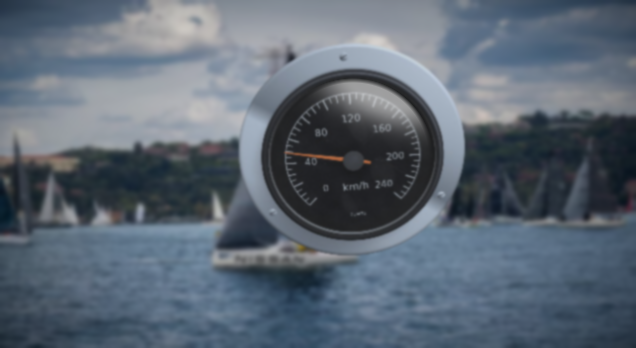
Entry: 50,km/h
